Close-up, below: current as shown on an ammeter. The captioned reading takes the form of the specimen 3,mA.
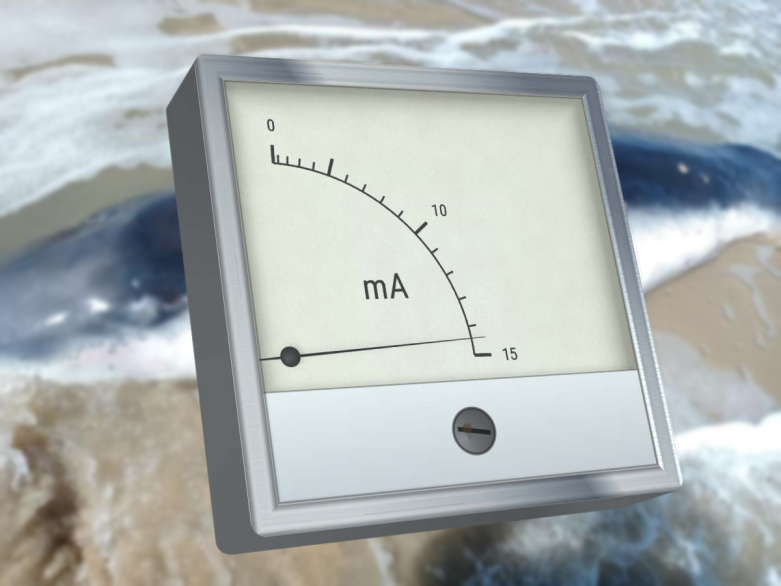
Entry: 14.5,mA
